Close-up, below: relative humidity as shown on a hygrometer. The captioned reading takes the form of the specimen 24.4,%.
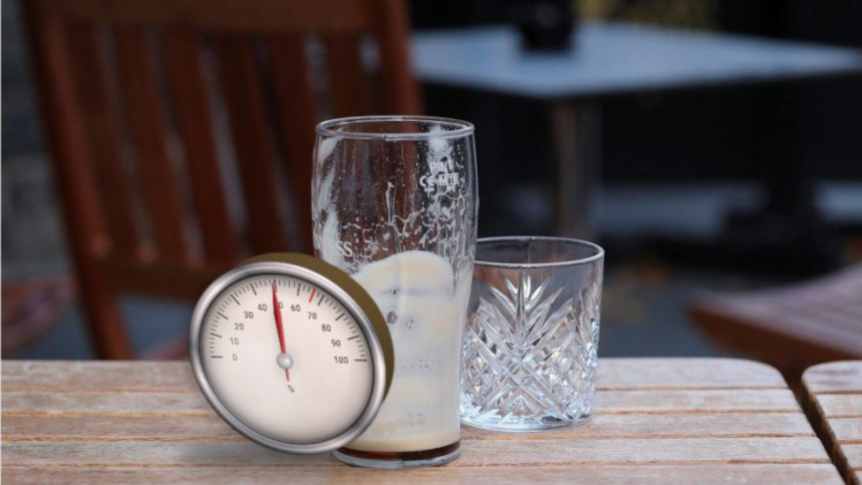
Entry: 50,%
